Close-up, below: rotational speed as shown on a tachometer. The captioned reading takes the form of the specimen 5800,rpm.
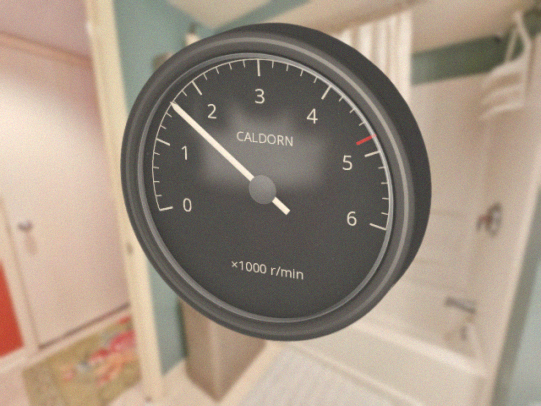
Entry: 1600,rpm
